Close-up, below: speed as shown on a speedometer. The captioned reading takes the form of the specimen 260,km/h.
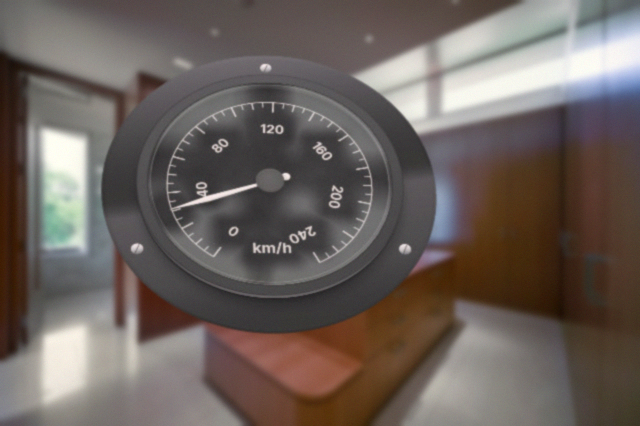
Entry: 30,km/h
